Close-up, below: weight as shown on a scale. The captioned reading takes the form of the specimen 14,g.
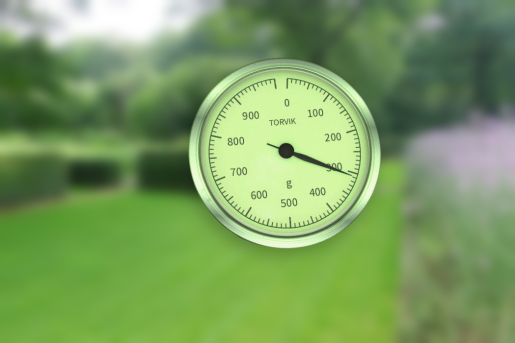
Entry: 310,g
